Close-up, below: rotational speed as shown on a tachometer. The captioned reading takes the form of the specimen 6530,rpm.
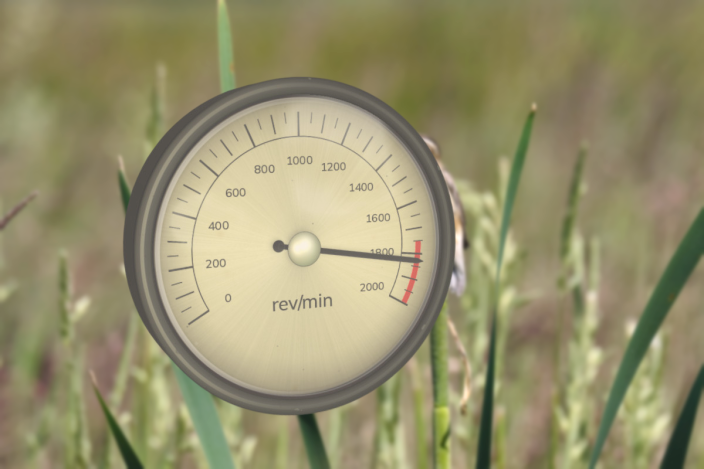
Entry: 1825,rpm
